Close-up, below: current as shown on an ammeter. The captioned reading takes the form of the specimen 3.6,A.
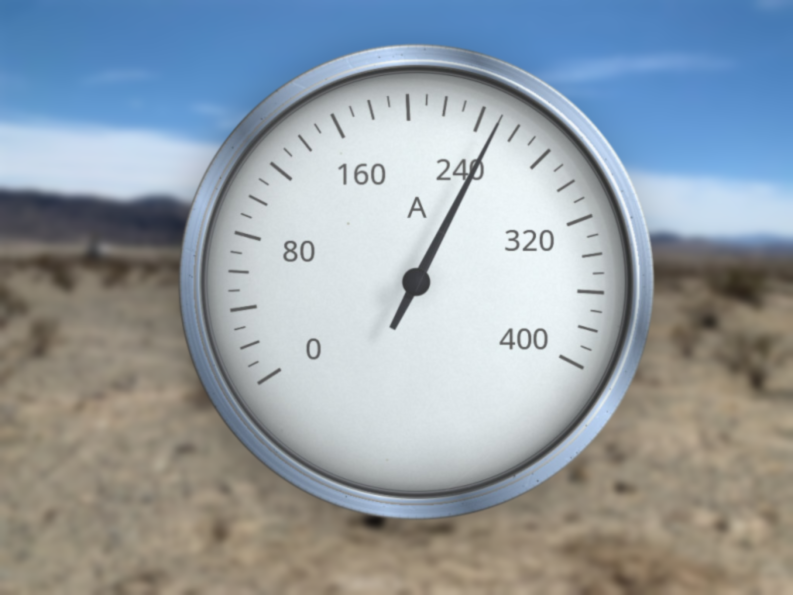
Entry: 250,A
